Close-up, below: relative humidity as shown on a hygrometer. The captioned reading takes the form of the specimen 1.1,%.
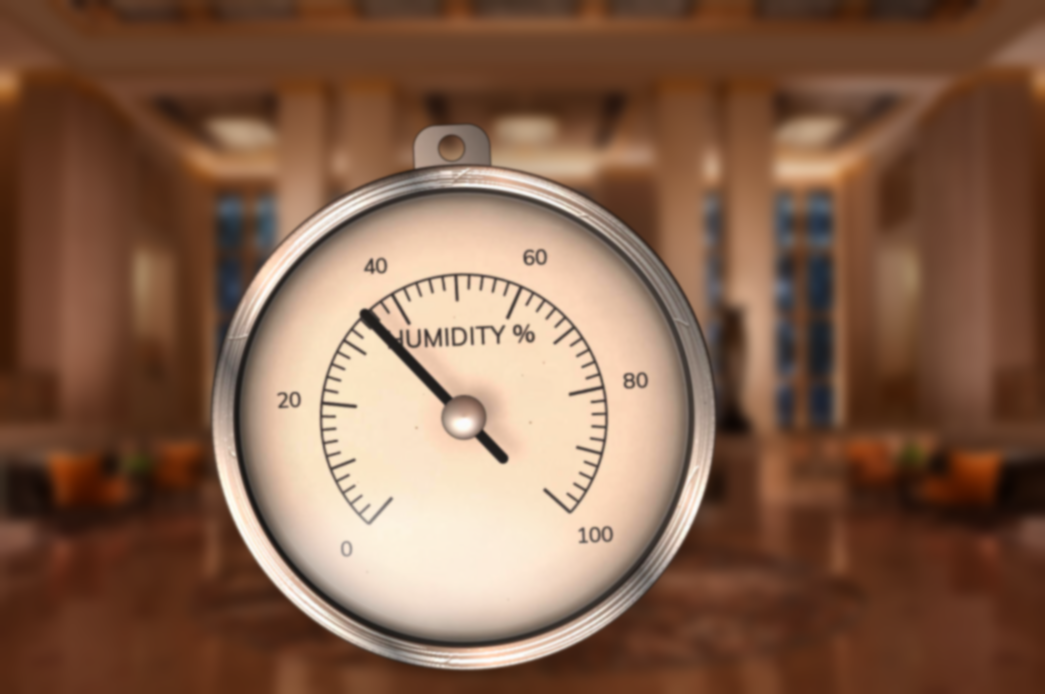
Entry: 35,%
